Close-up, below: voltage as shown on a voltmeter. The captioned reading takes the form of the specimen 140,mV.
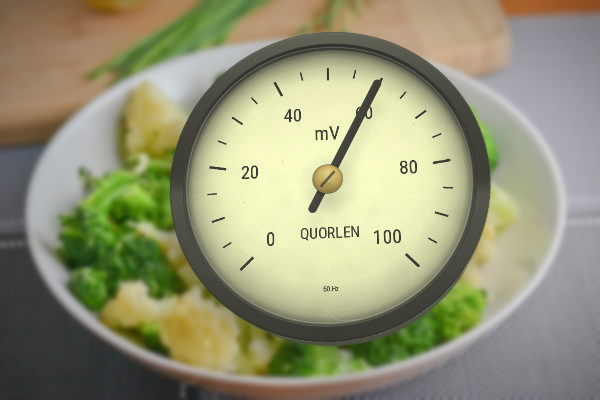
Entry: 60,mV
